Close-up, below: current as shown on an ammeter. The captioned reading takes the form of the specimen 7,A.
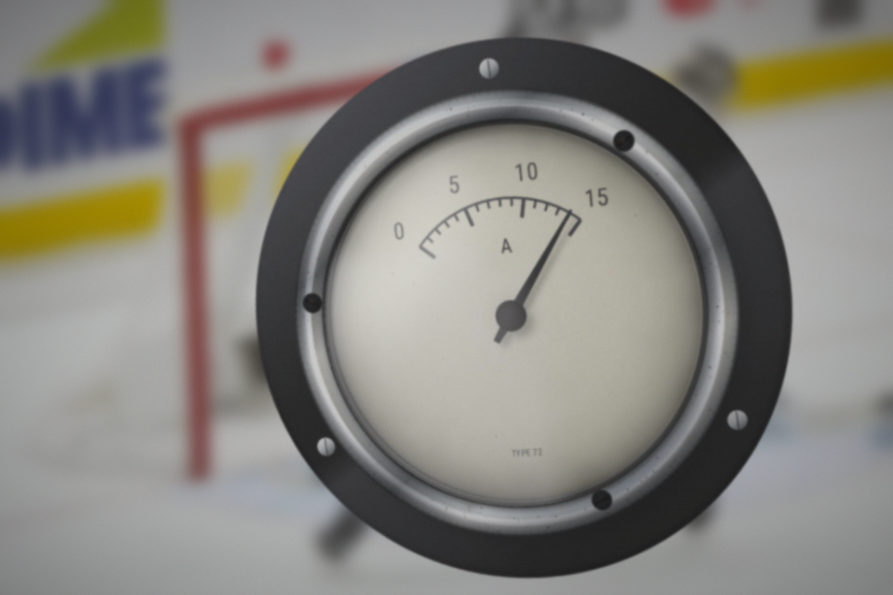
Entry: 14,A
